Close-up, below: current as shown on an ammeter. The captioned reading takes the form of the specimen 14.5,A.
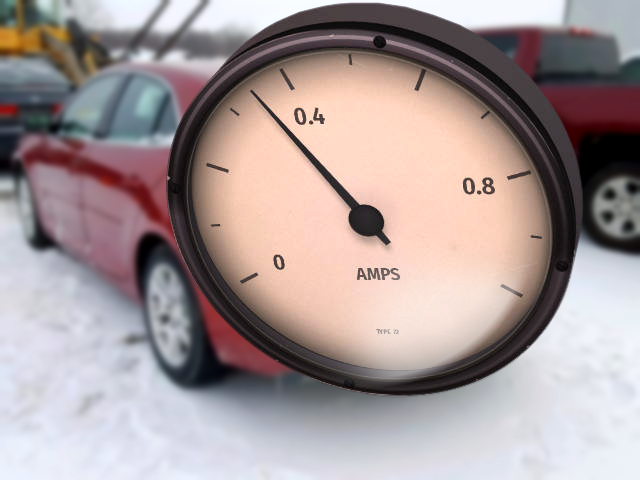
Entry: 0.35,A
